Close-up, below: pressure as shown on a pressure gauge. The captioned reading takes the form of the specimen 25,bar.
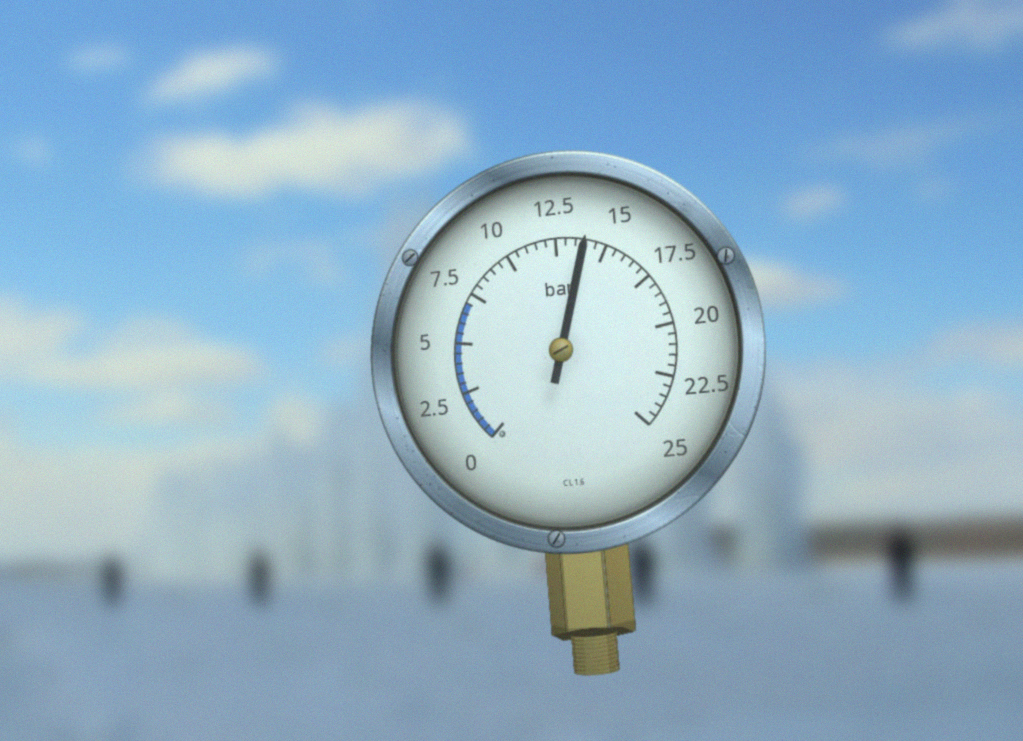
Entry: 14,bar
